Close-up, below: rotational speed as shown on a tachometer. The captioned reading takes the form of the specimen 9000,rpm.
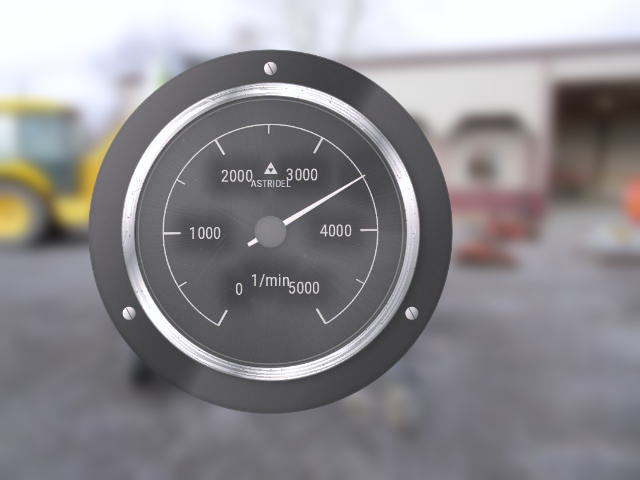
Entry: 3500,rpm
